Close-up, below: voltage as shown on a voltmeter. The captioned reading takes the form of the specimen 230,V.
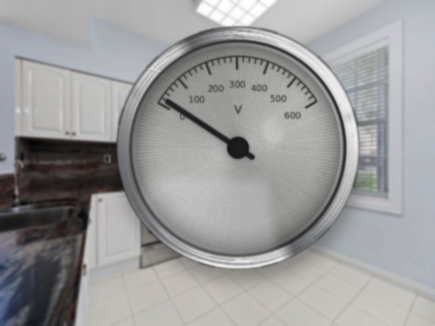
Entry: 20,V
